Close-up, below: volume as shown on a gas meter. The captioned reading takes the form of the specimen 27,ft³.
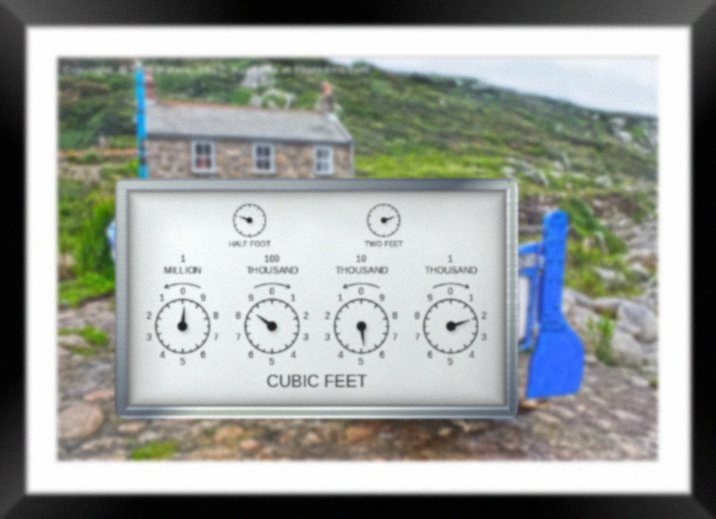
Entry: 985200,ft³
